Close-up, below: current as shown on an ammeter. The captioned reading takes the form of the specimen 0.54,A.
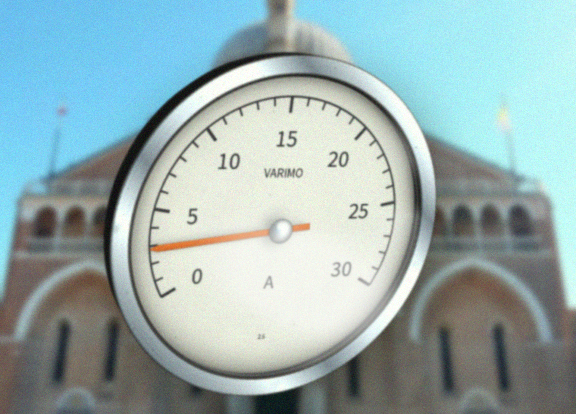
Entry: 3,A
